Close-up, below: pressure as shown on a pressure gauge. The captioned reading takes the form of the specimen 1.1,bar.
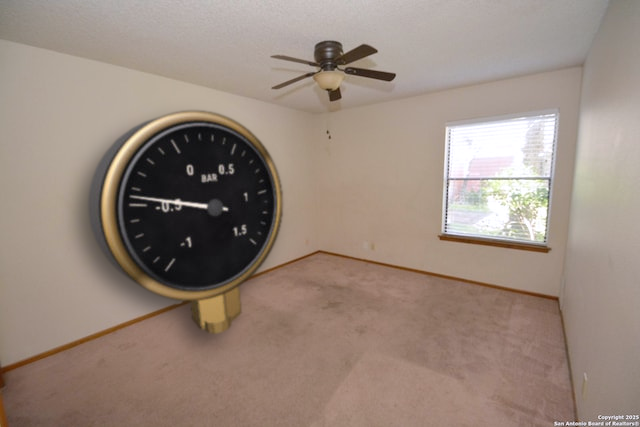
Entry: -0.45,bar
